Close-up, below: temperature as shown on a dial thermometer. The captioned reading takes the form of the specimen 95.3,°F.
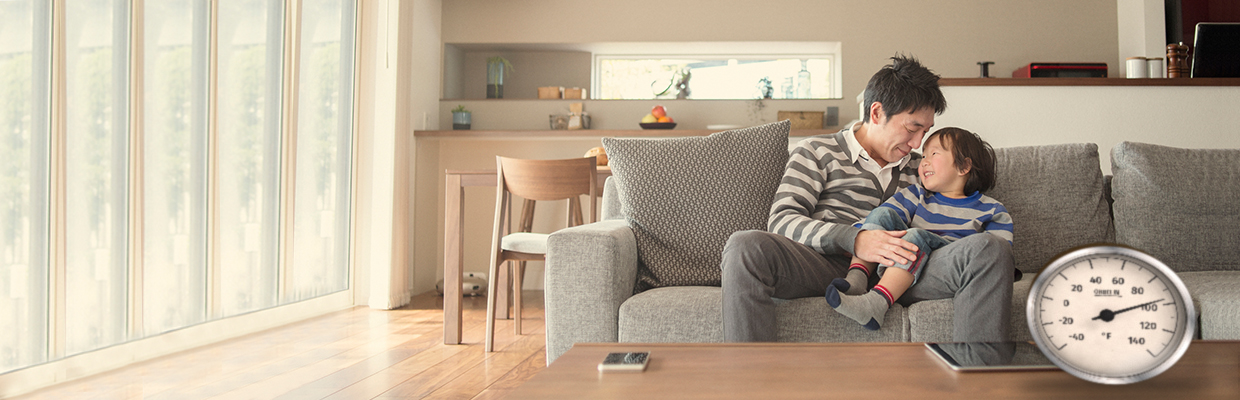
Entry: 95,°F
